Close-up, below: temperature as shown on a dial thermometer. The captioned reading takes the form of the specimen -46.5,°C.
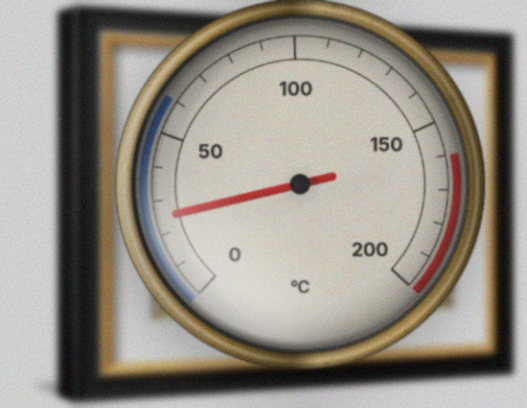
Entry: 25,°C
